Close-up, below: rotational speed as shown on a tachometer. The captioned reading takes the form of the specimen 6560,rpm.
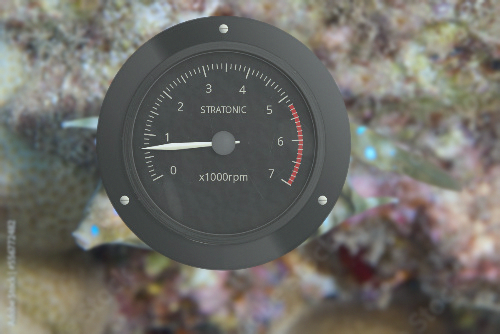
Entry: 700,rpm
